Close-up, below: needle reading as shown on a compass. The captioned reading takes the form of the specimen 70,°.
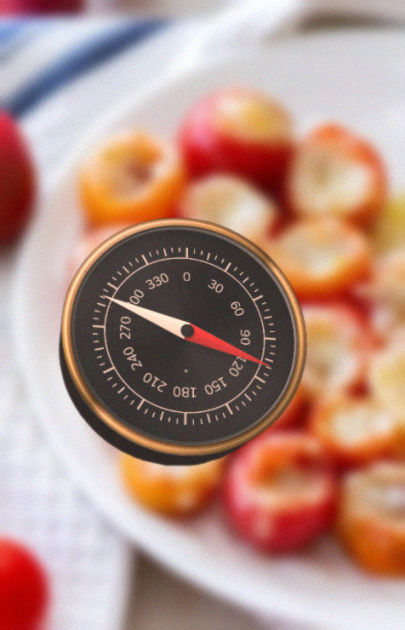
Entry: 110,°
